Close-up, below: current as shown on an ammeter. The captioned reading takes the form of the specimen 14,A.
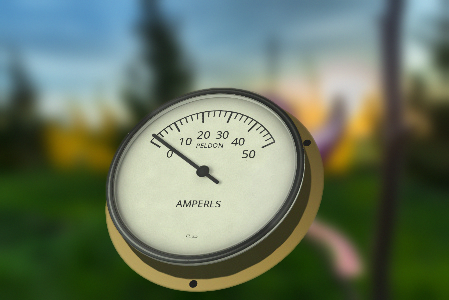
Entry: 2,A
